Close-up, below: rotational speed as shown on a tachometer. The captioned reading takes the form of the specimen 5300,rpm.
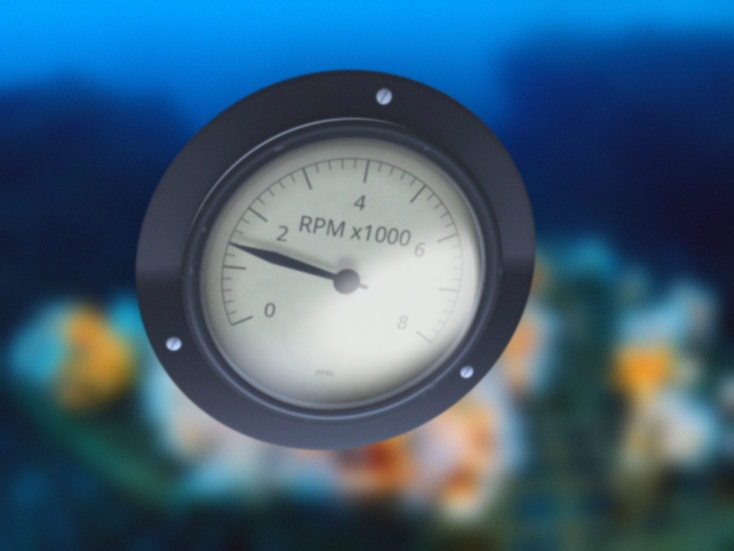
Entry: 1400,rpm
